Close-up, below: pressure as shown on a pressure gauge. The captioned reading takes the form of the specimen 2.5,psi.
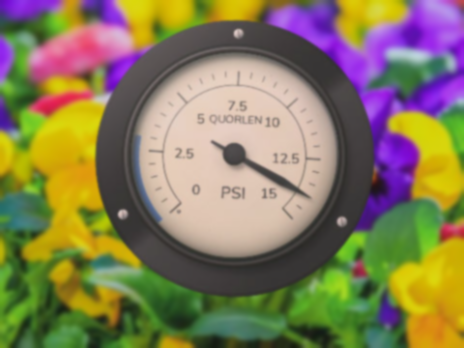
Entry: 14,psi
